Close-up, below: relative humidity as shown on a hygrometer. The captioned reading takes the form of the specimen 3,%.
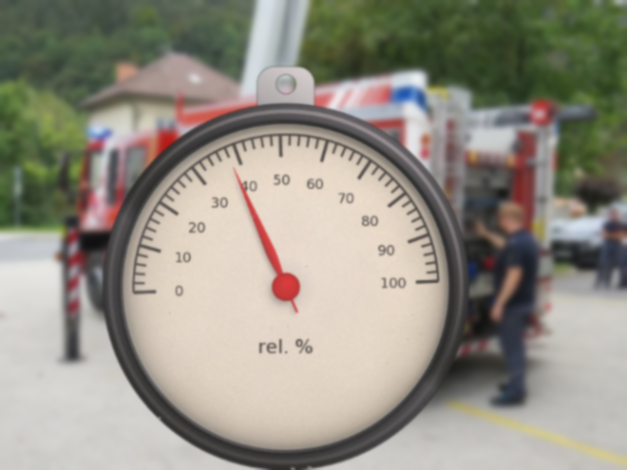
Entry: 38,%
